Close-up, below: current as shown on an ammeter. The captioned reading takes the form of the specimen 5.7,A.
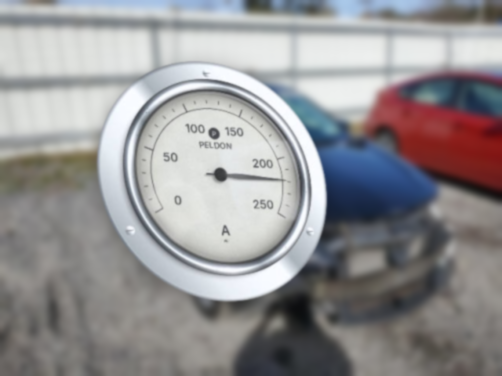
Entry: 220,A
